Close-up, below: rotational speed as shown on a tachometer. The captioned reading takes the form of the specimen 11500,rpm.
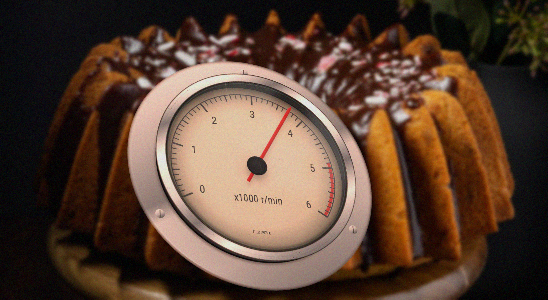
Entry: 3700,rpm
